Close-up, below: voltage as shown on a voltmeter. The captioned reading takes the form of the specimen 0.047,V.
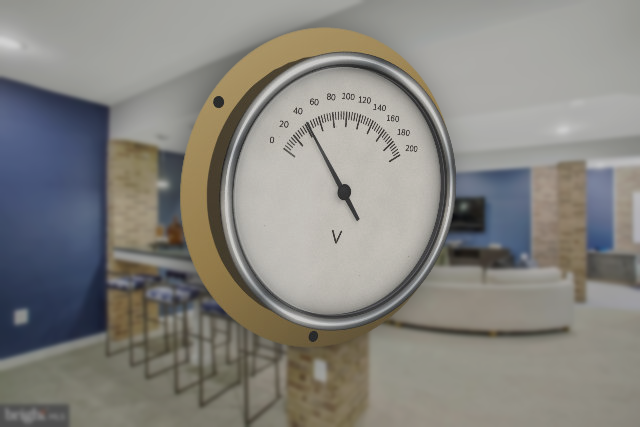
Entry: 40,V
